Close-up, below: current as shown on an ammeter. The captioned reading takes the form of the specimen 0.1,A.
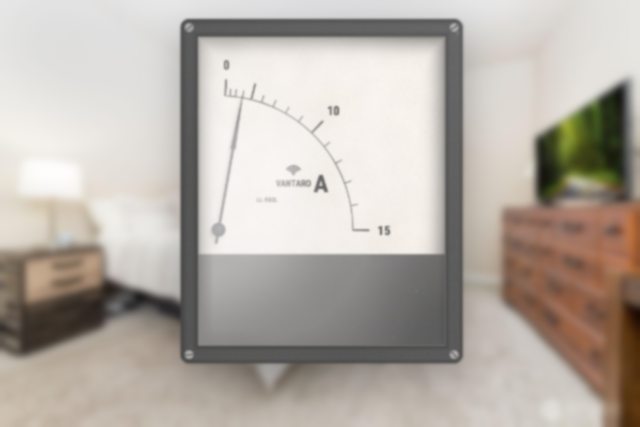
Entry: 4,A
